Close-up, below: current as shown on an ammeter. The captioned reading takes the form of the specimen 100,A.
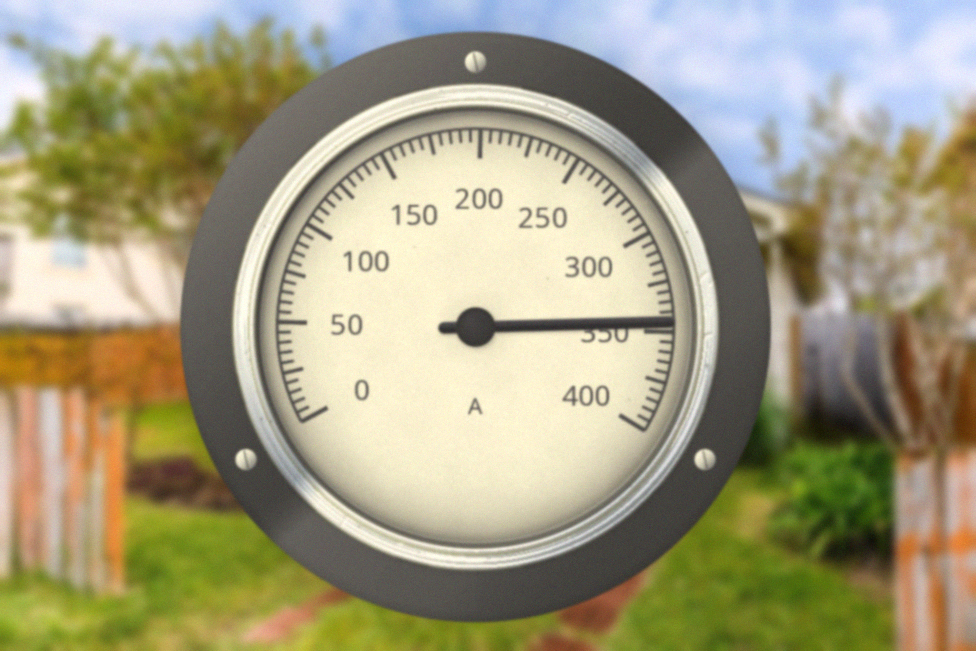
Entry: 345,A
